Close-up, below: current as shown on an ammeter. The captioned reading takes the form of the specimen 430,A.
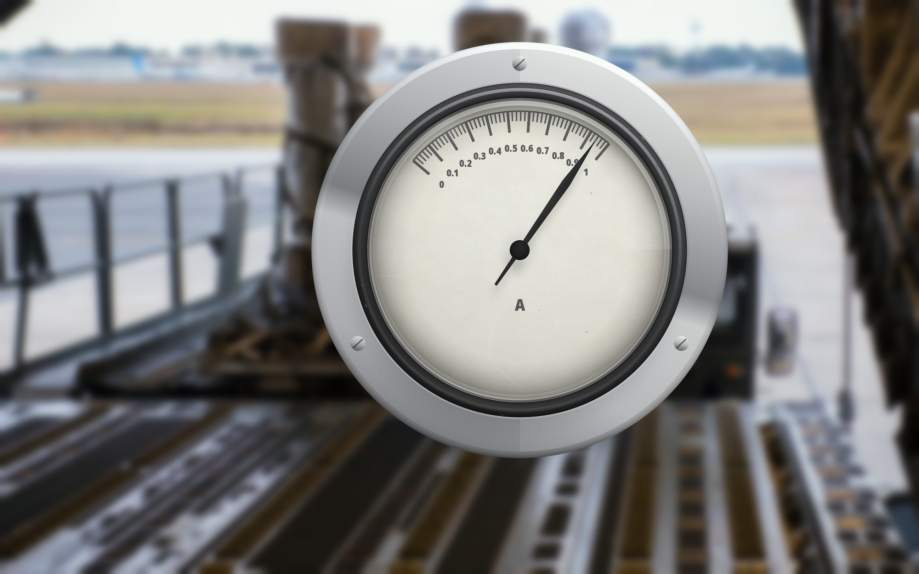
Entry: 0.94,A
